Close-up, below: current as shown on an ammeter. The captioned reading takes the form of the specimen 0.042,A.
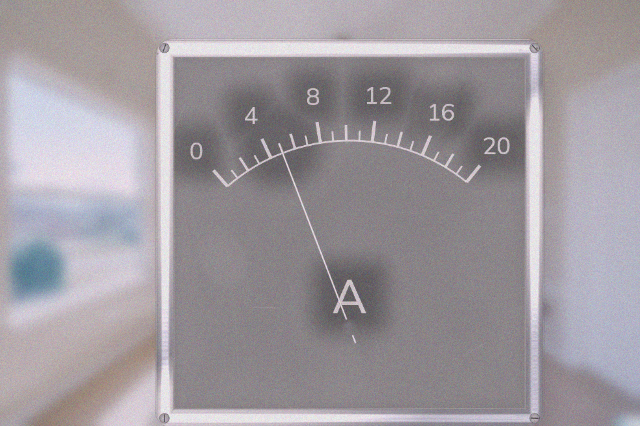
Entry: 5,A
